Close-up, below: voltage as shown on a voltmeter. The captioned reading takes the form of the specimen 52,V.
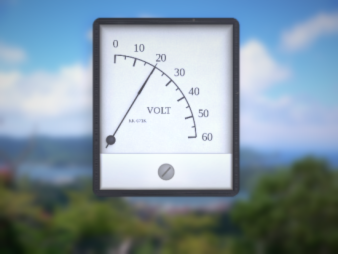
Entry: 20,V
